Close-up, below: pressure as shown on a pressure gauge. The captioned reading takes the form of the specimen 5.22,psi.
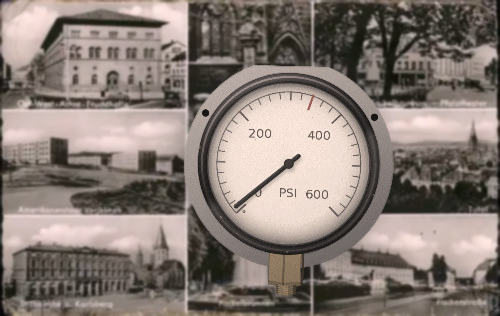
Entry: 10,psi
